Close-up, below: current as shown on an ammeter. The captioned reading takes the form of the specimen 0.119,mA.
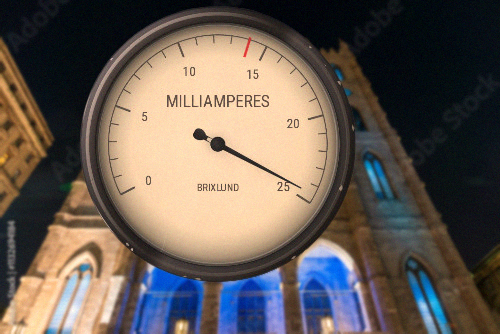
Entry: 24.5,mA
